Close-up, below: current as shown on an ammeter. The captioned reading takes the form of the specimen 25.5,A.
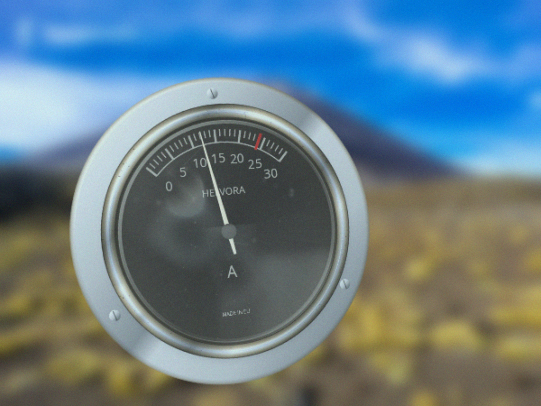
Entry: 12,A
